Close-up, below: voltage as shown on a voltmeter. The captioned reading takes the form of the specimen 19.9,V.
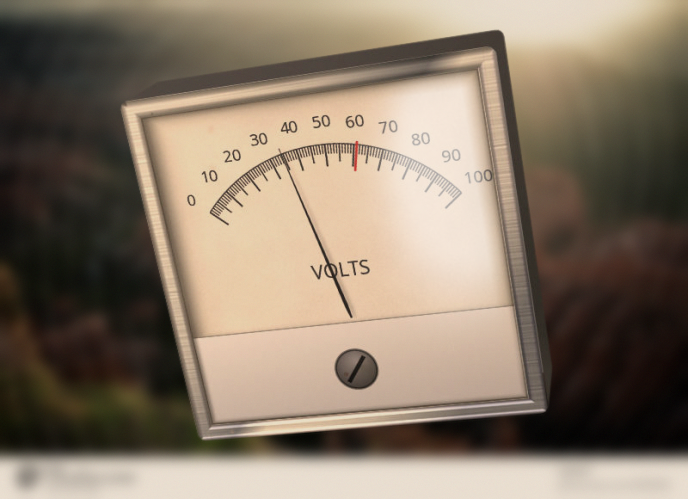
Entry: 35,V
